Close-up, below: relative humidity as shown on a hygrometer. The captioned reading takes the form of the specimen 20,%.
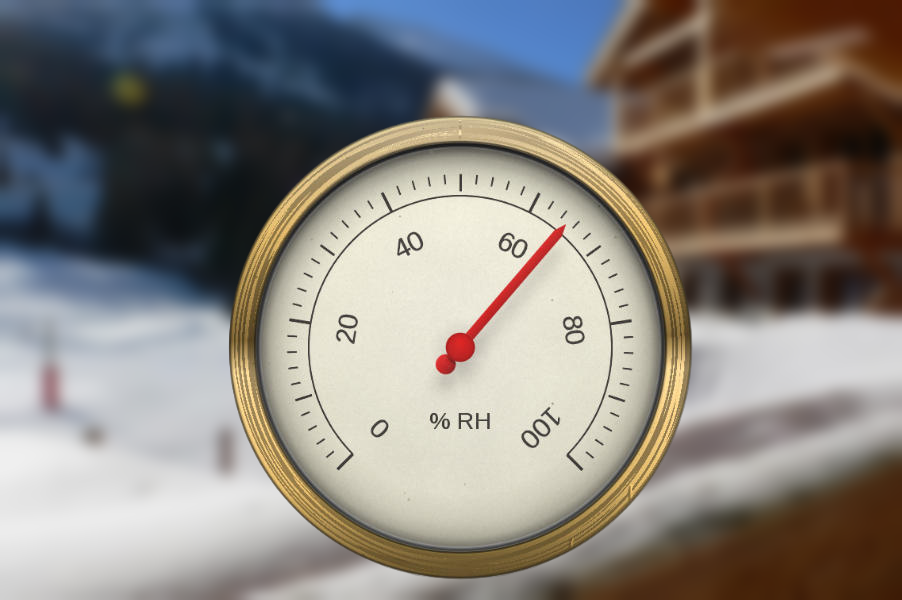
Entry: 65,%
